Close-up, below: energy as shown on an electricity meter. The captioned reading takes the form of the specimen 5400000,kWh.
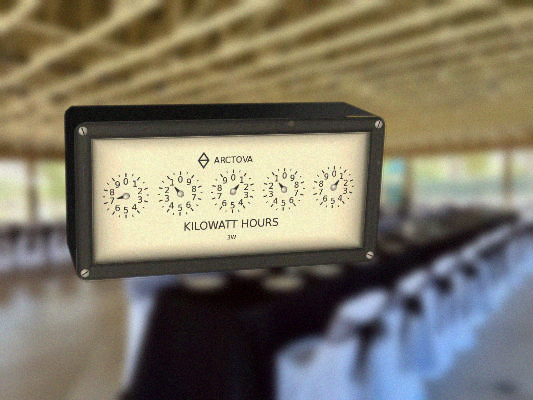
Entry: 71111,kWh
